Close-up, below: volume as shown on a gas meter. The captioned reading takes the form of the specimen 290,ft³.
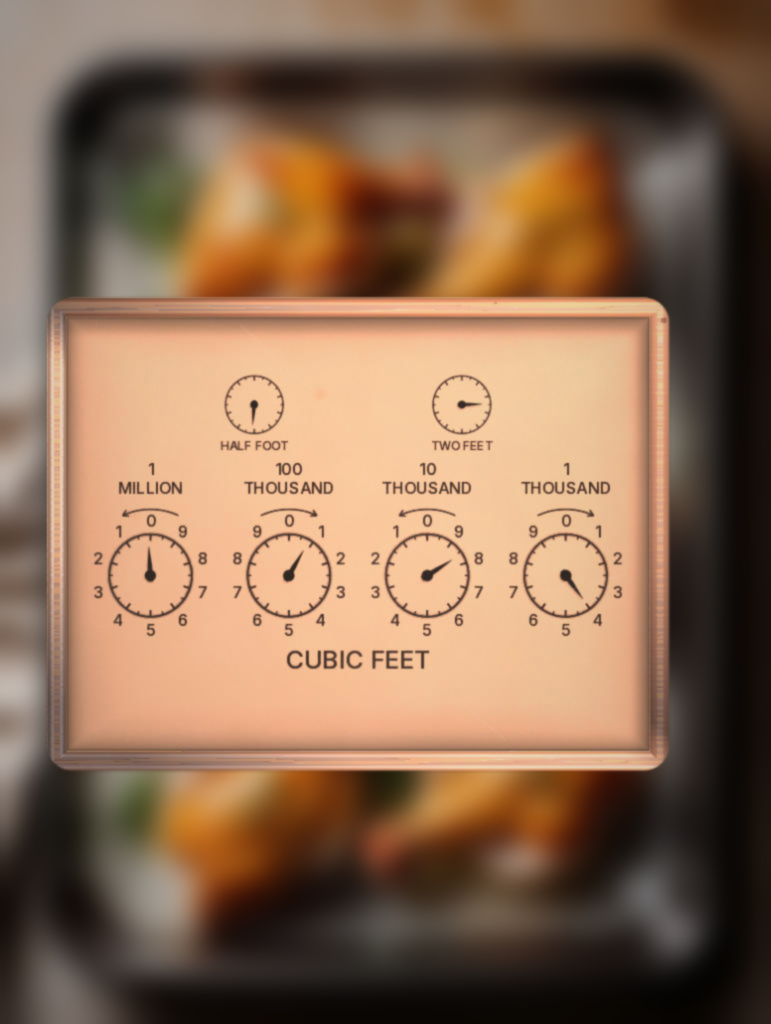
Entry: 8400,ft³
